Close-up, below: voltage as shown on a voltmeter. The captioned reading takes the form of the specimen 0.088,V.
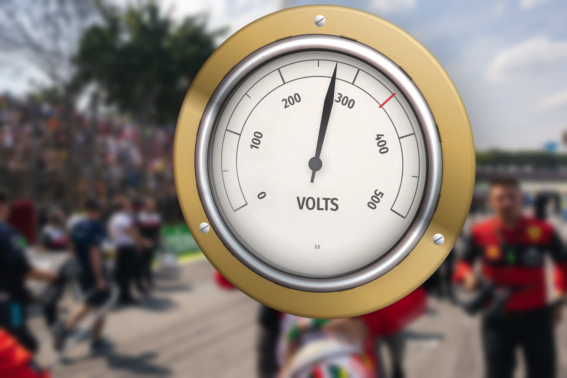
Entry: 275,V
